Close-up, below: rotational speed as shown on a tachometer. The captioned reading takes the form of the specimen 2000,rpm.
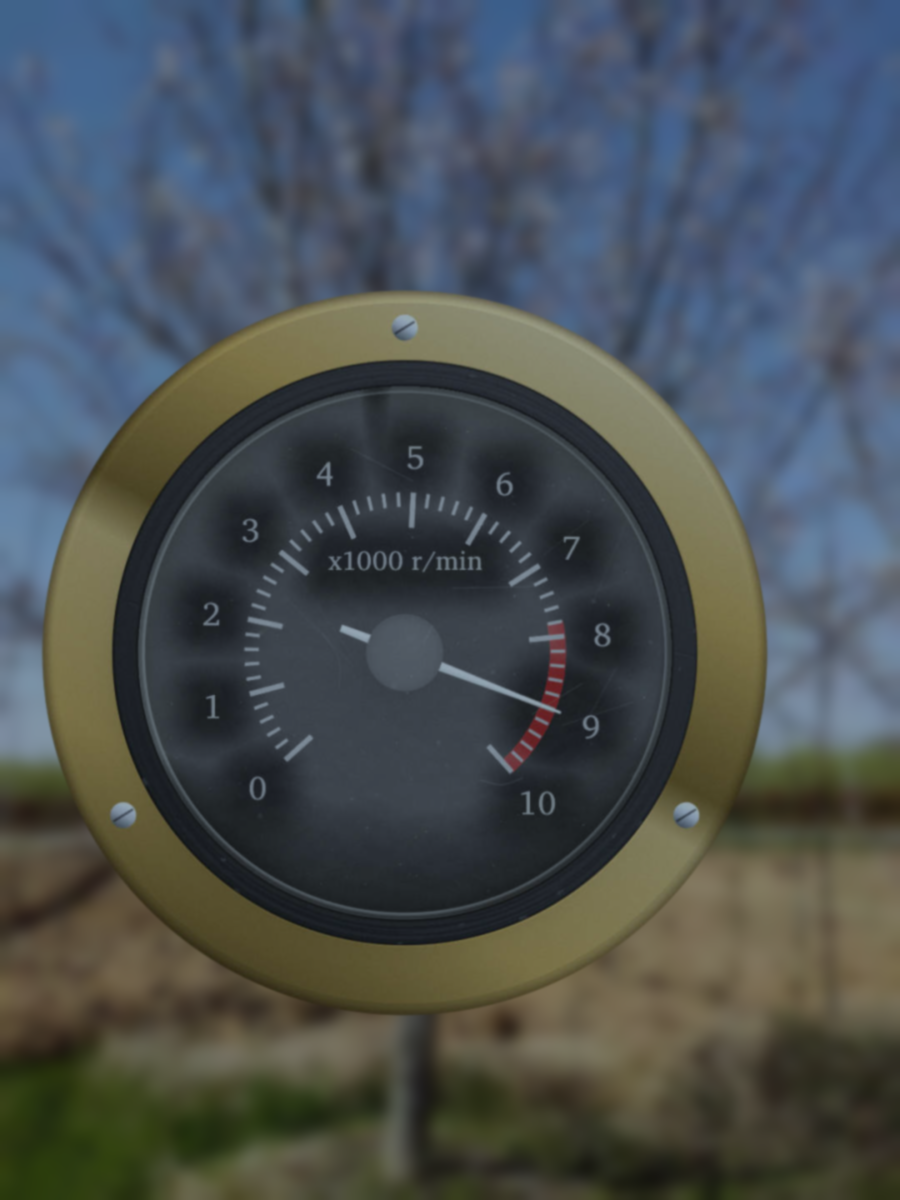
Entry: 9000,rpm
